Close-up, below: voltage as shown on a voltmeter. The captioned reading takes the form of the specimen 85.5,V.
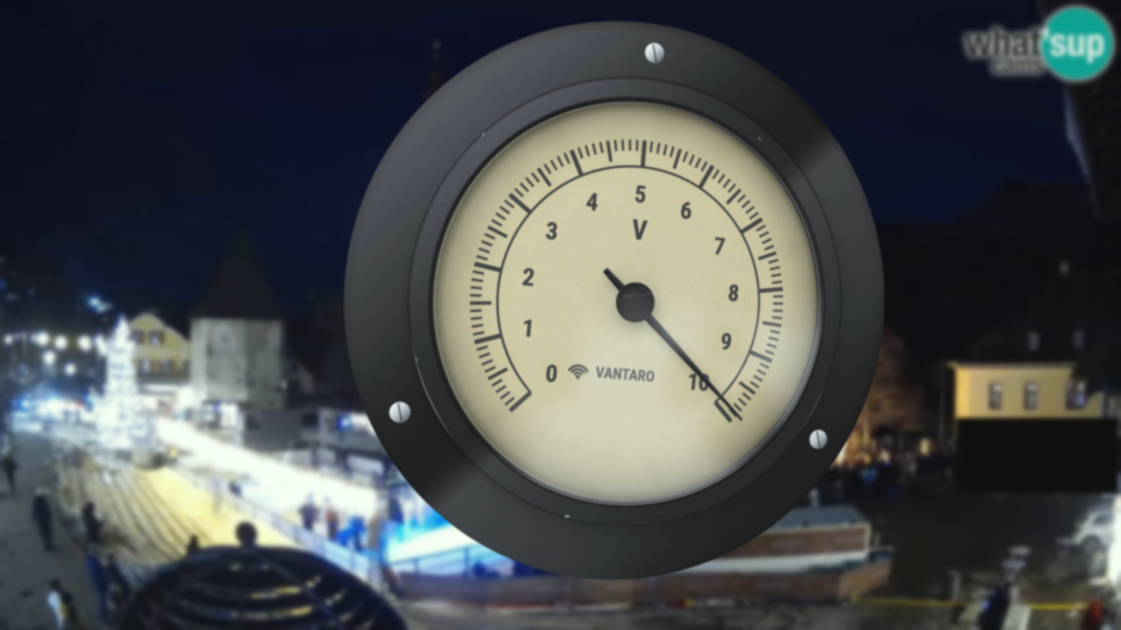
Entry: 9.9,V
